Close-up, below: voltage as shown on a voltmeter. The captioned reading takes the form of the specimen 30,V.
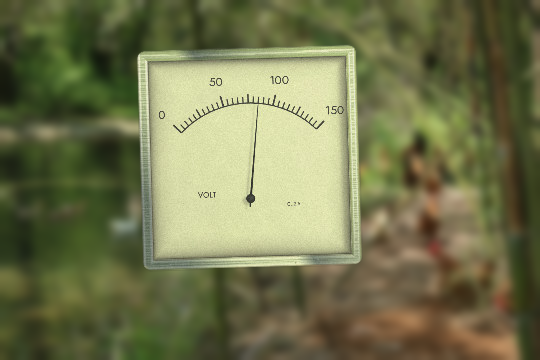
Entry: 85,V
